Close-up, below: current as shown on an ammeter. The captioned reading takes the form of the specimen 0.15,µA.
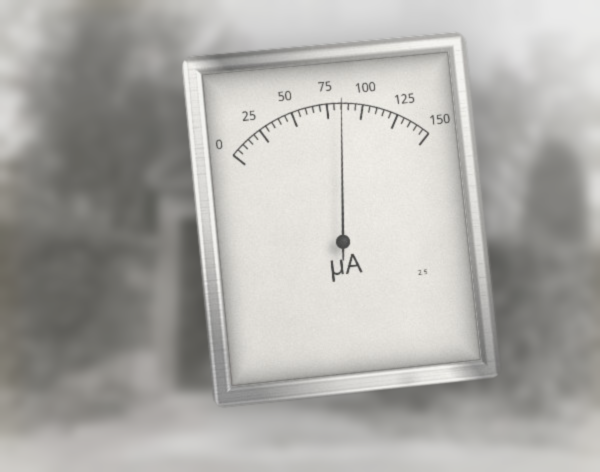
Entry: 85,µA
